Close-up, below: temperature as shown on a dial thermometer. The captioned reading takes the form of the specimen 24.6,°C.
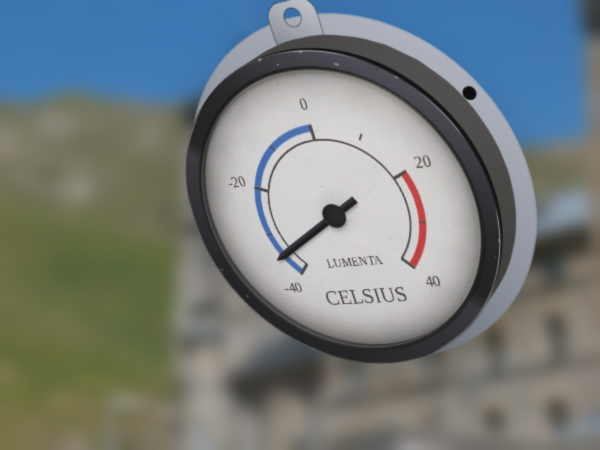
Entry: -35,°C
